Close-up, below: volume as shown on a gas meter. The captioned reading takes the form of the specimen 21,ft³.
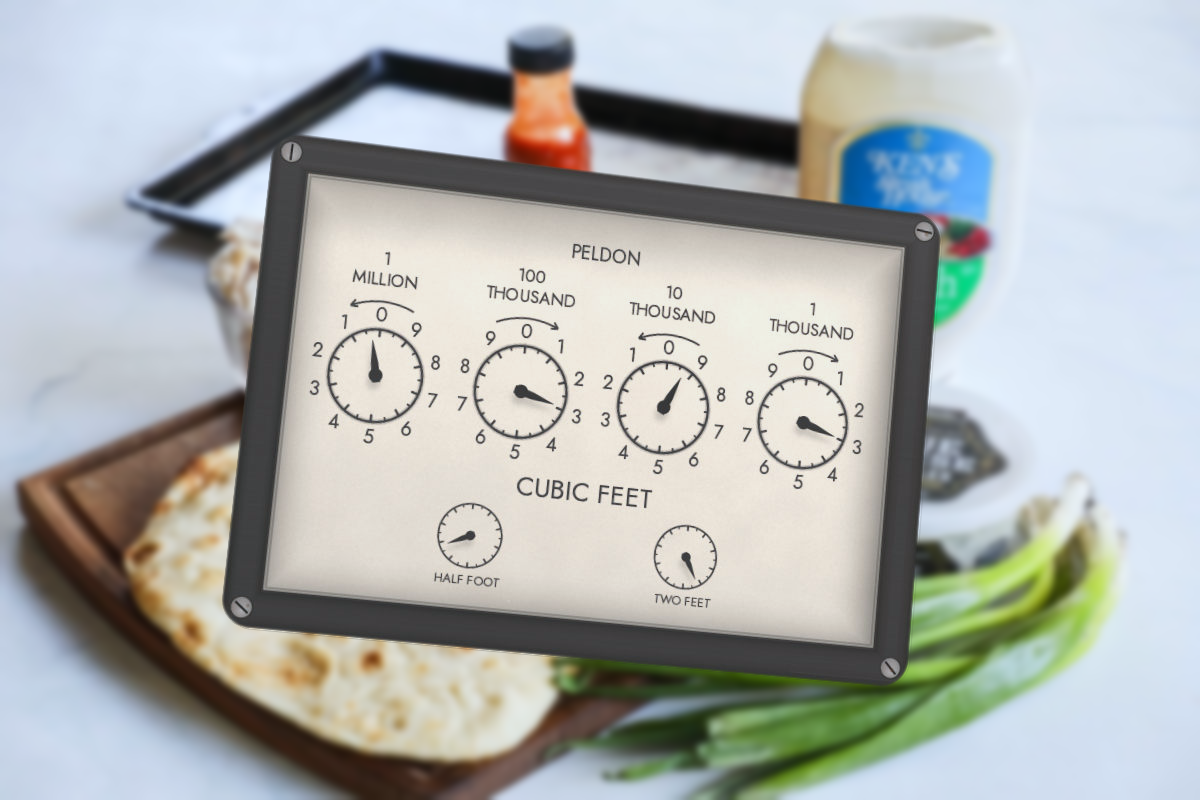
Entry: 29300,ft³
